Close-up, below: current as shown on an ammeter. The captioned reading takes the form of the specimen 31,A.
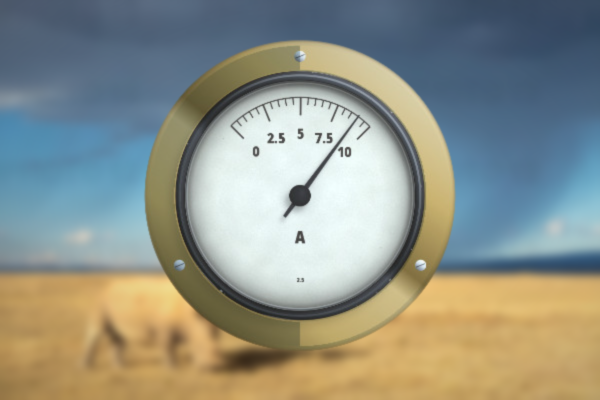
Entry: 9,A
